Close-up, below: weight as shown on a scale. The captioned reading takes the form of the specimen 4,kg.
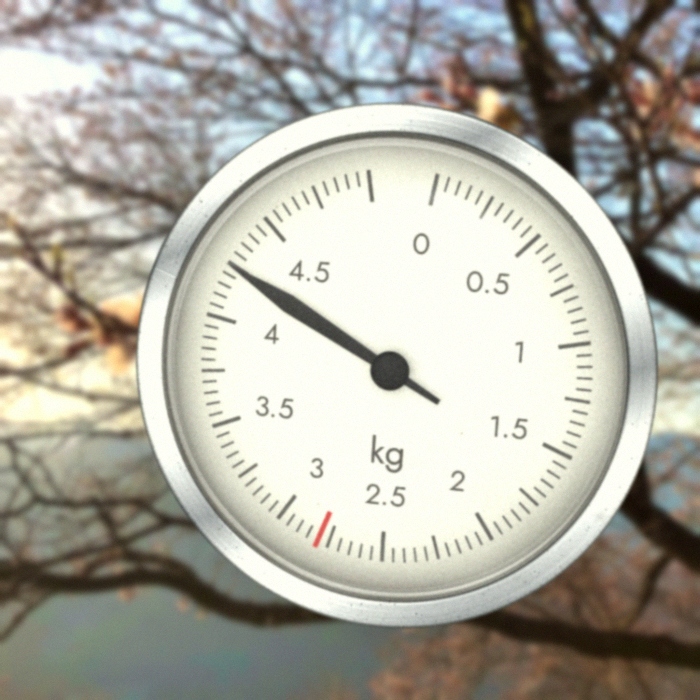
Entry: 4.25,kg
